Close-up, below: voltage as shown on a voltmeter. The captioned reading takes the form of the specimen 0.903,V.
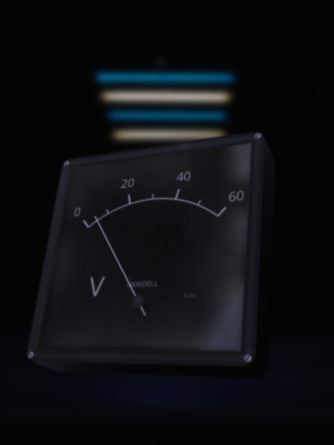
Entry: 5,V
